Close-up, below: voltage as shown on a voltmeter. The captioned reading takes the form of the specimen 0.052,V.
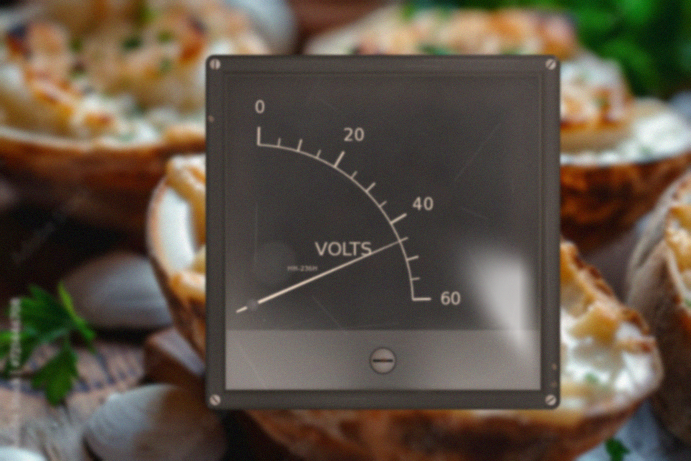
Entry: 45,V
